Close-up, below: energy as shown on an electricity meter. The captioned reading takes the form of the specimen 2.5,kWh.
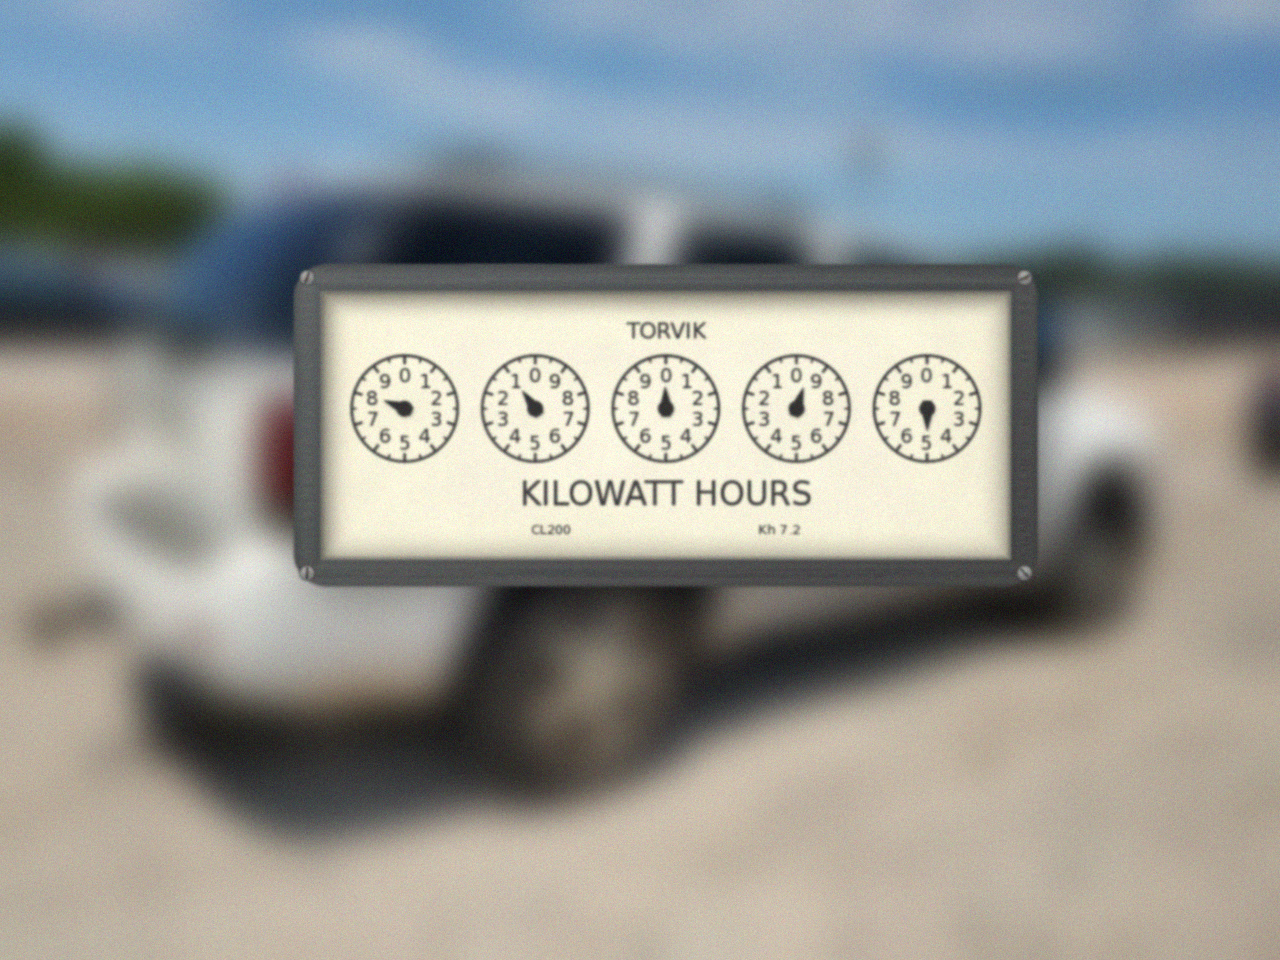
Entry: 80995,kWh
